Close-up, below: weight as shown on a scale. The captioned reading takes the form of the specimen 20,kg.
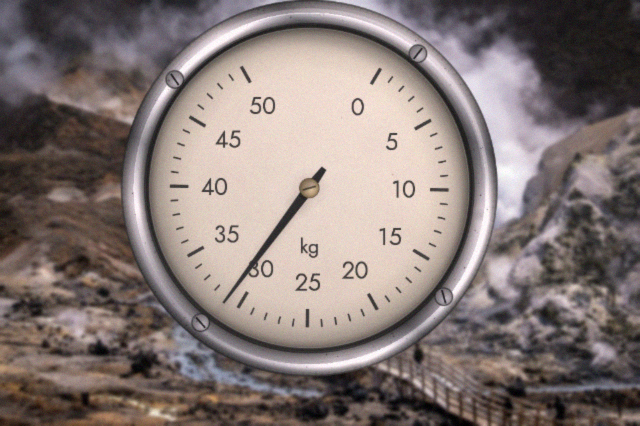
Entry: 31,kg
